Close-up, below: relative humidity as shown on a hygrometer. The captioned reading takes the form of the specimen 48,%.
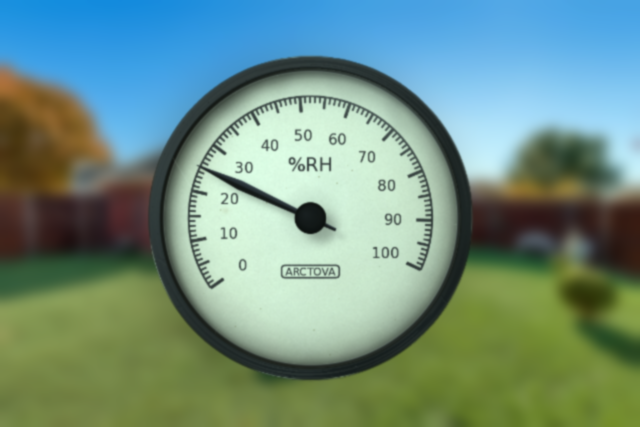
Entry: 25,%
